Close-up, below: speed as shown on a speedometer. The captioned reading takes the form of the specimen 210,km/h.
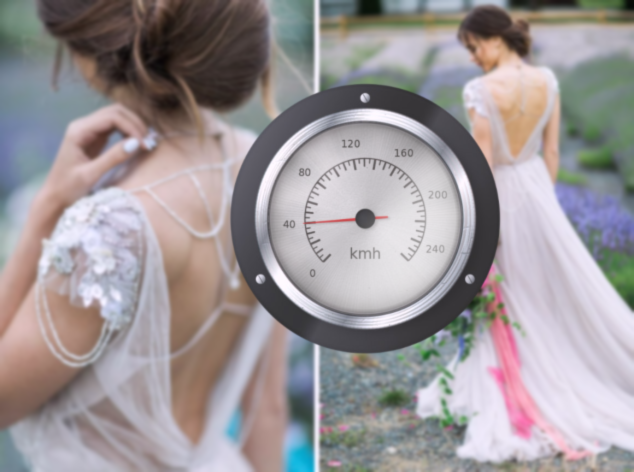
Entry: 40,km/h
